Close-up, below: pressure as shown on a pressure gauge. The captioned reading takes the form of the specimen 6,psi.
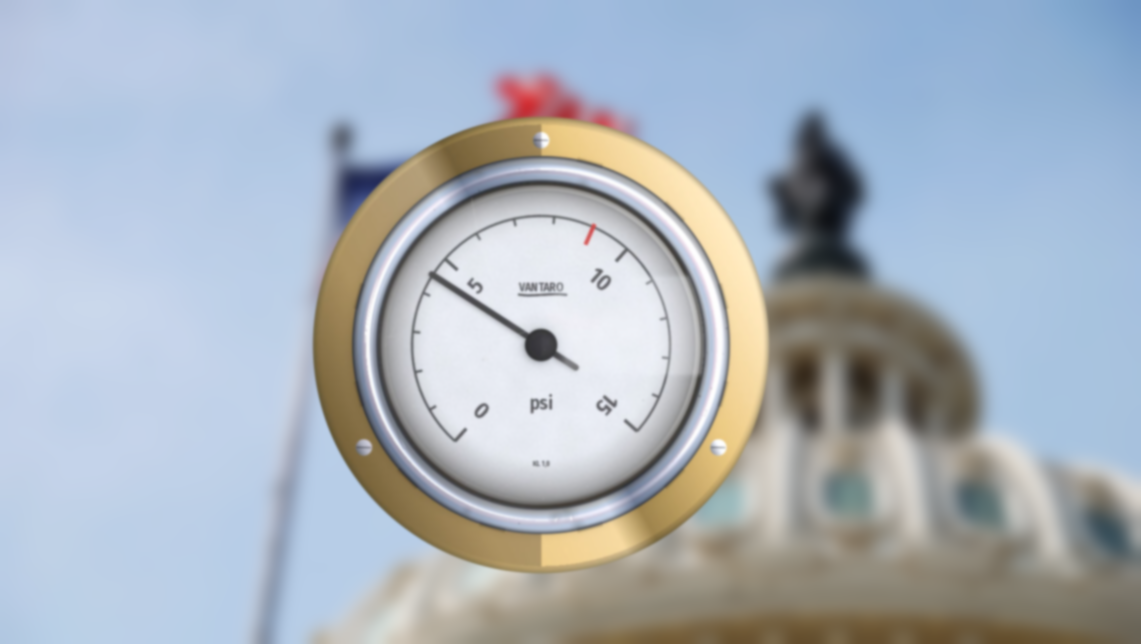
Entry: 4.5,psi
